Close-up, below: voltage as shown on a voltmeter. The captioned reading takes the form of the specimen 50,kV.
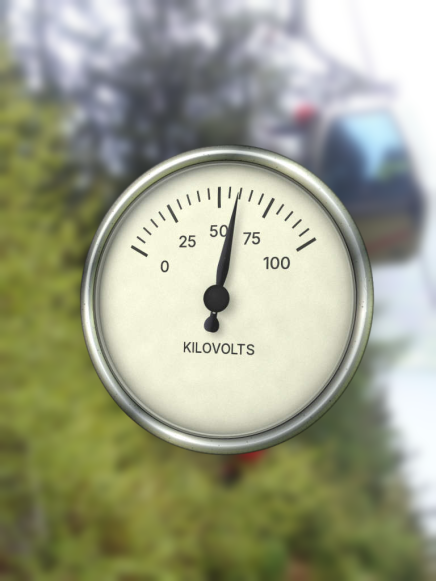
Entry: 60,kV
